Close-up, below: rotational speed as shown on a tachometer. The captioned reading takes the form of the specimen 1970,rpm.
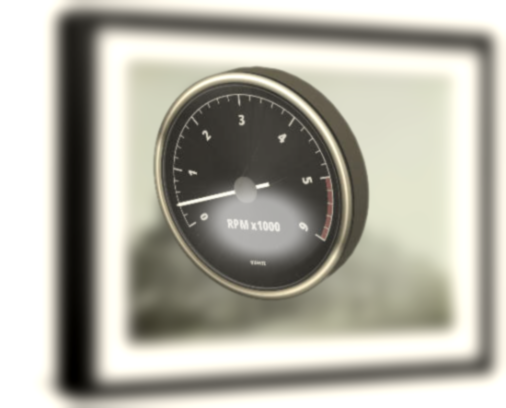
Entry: 400,rpm
